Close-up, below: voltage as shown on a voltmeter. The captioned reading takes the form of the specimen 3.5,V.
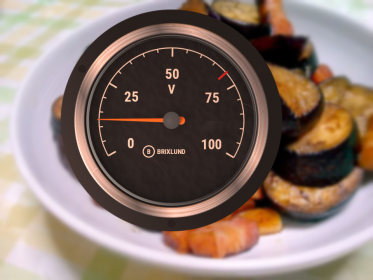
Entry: 12.5,V
